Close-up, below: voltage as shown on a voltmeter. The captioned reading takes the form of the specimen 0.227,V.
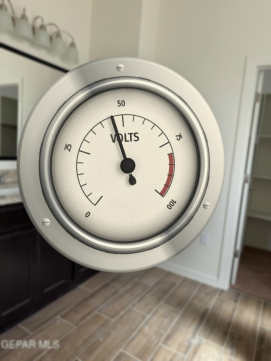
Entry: 45,V
